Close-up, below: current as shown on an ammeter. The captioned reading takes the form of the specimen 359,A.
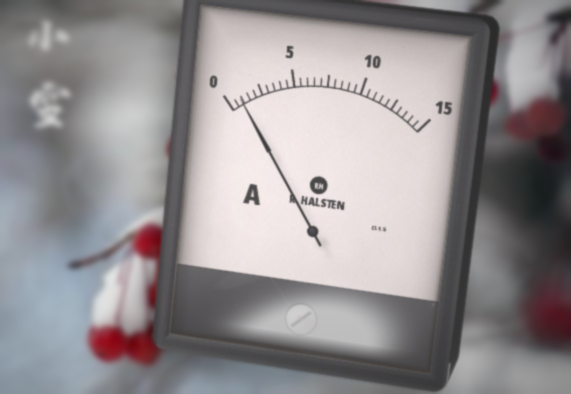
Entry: 1,A
